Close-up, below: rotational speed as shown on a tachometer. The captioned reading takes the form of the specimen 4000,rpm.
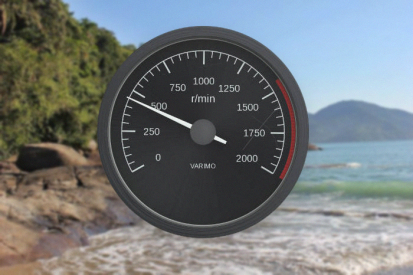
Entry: 450,rpm
